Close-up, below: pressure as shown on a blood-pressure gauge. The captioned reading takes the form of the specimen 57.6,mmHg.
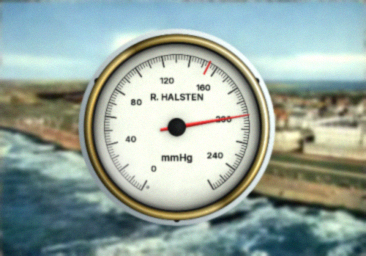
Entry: 200,mmHg
